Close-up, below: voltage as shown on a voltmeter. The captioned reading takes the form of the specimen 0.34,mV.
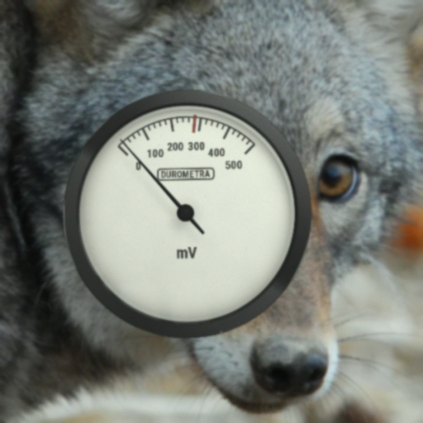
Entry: 20,mV
